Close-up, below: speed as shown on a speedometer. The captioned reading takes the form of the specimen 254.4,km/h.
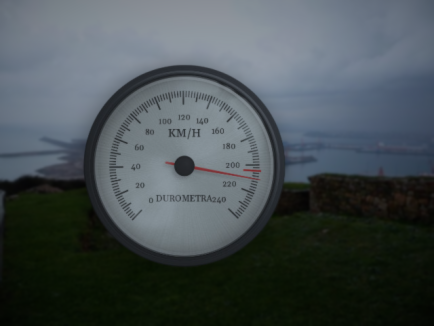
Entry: 210,km/h
